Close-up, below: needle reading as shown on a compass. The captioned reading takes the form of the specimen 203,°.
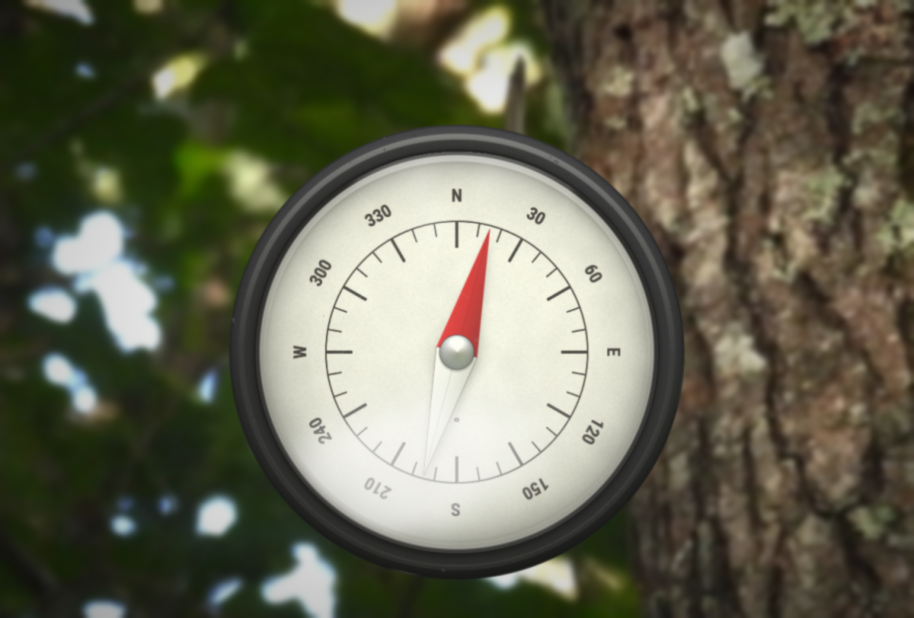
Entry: 15,°
